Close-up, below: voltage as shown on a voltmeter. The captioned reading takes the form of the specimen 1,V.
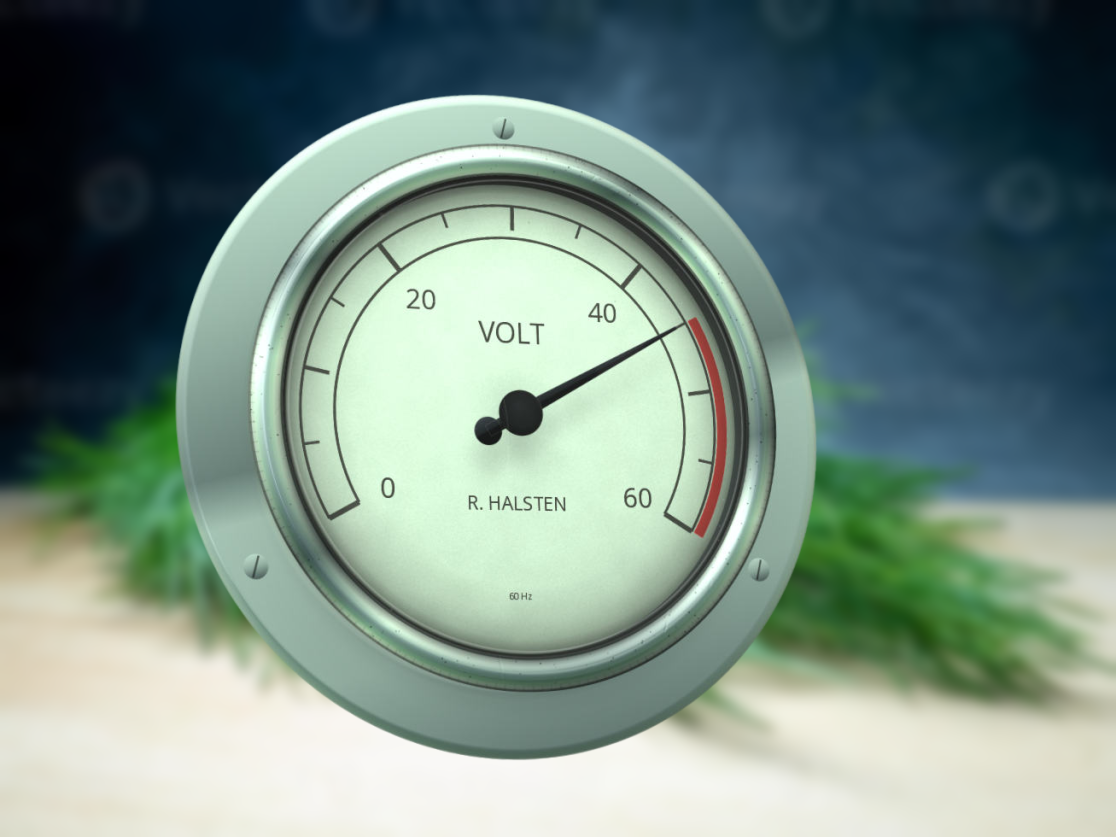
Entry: 45,V
